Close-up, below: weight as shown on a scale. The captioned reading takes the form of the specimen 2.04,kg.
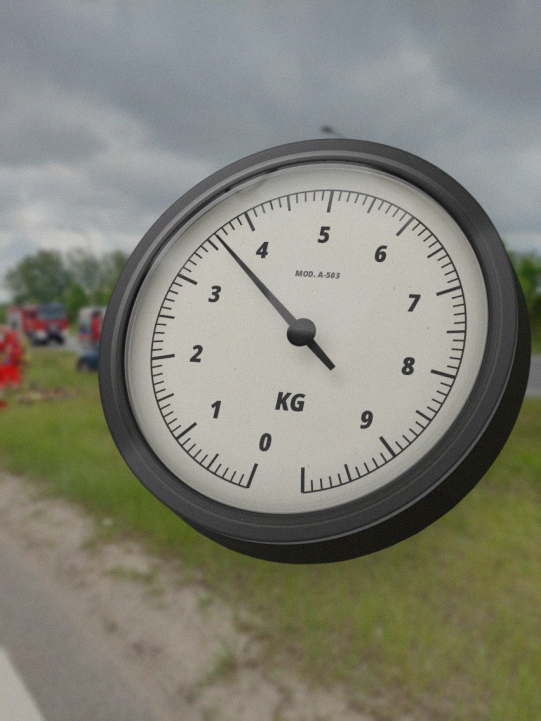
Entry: 3.6,kg
